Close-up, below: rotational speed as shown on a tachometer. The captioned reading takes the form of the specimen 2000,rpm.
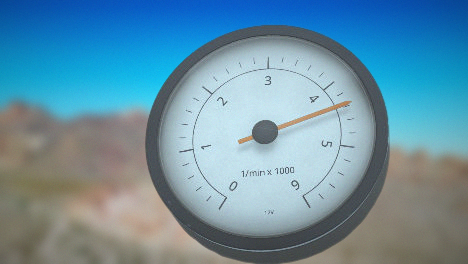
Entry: 4400,rpm
